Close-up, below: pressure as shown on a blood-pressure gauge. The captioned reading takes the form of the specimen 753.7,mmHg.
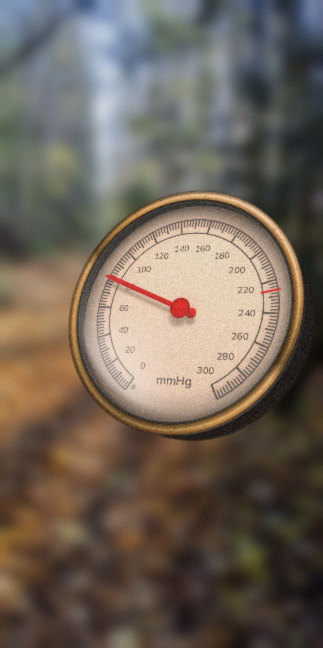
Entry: 80,mmHg
